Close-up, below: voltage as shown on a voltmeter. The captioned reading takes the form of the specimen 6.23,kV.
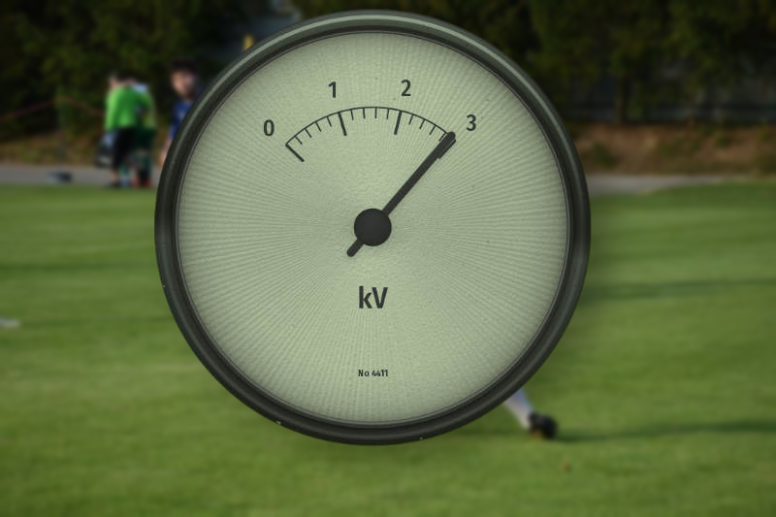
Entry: 2.9,kV
